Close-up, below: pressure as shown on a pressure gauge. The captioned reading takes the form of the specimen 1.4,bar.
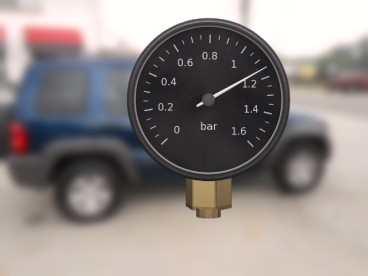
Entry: 1.15,bar
